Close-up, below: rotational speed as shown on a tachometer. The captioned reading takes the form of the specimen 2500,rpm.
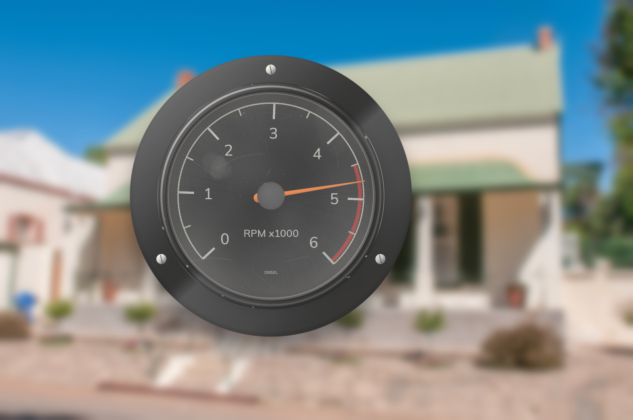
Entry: 4750,rpm
